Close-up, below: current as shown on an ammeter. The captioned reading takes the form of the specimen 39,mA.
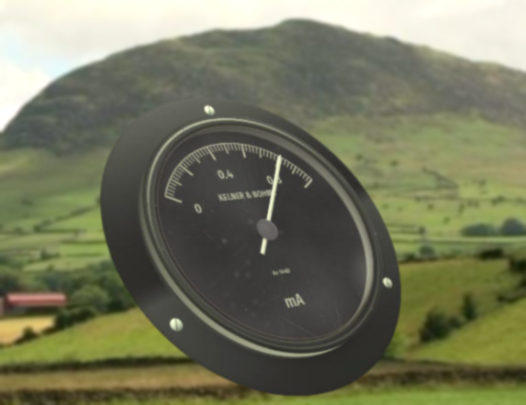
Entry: 0.8,mA
